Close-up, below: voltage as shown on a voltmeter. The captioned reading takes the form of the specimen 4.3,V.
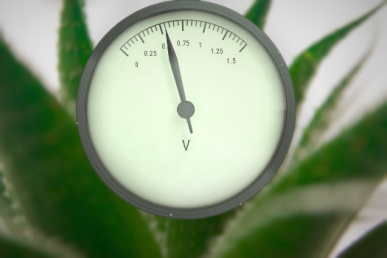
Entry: 0.55,V
